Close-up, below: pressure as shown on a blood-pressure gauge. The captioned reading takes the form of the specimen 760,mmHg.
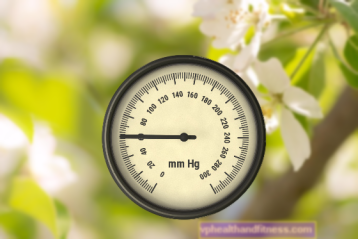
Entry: 60,mmHg
